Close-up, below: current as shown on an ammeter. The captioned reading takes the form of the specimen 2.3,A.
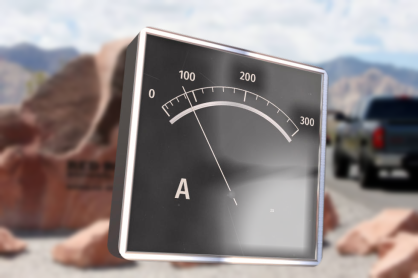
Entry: 80,A
